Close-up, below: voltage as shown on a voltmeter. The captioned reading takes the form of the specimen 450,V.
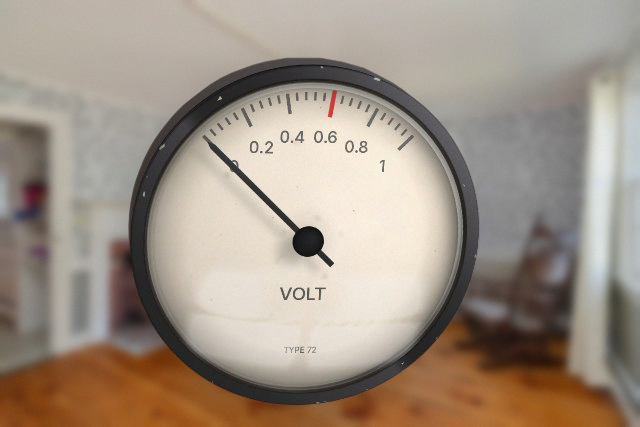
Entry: 0,V
